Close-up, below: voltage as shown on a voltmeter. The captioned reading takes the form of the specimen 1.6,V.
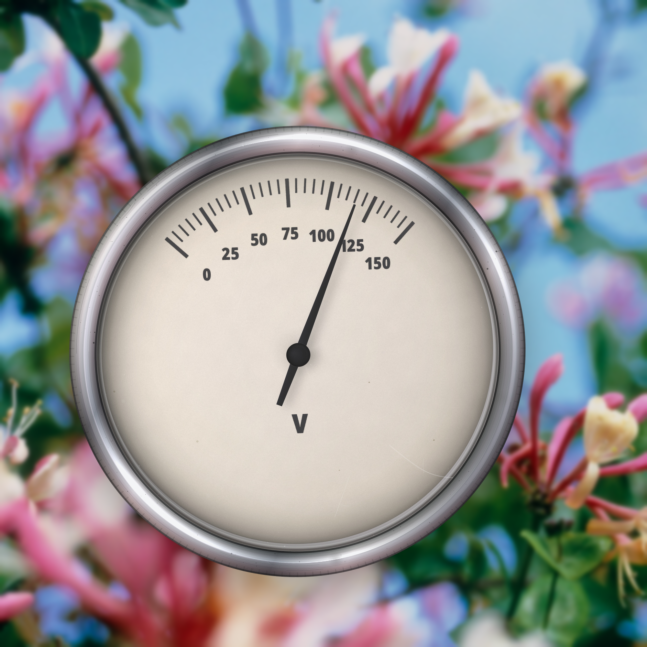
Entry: 115,V
